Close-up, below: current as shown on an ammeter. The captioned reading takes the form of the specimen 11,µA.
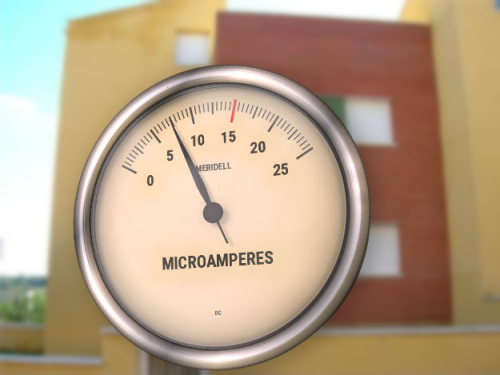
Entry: 7.5,µA
